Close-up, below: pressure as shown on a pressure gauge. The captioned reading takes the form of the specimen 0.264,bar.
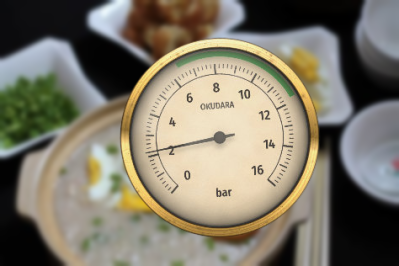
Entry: 2.2,bar
